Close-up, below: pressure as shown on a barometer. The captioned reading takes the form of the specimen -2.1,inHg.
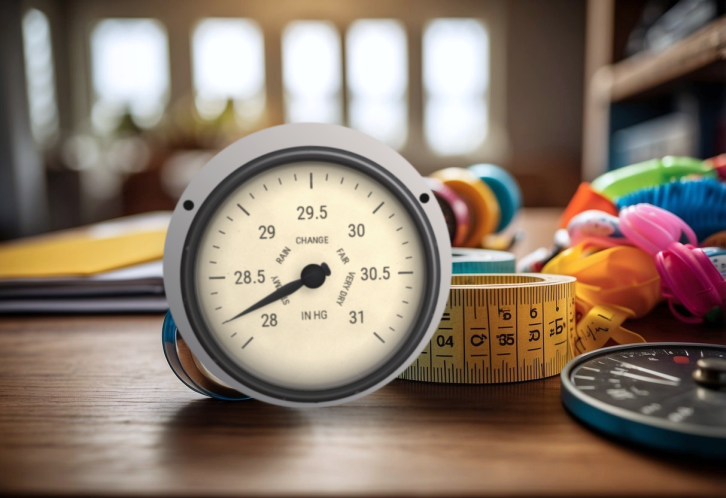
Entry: 28.2,inHg
